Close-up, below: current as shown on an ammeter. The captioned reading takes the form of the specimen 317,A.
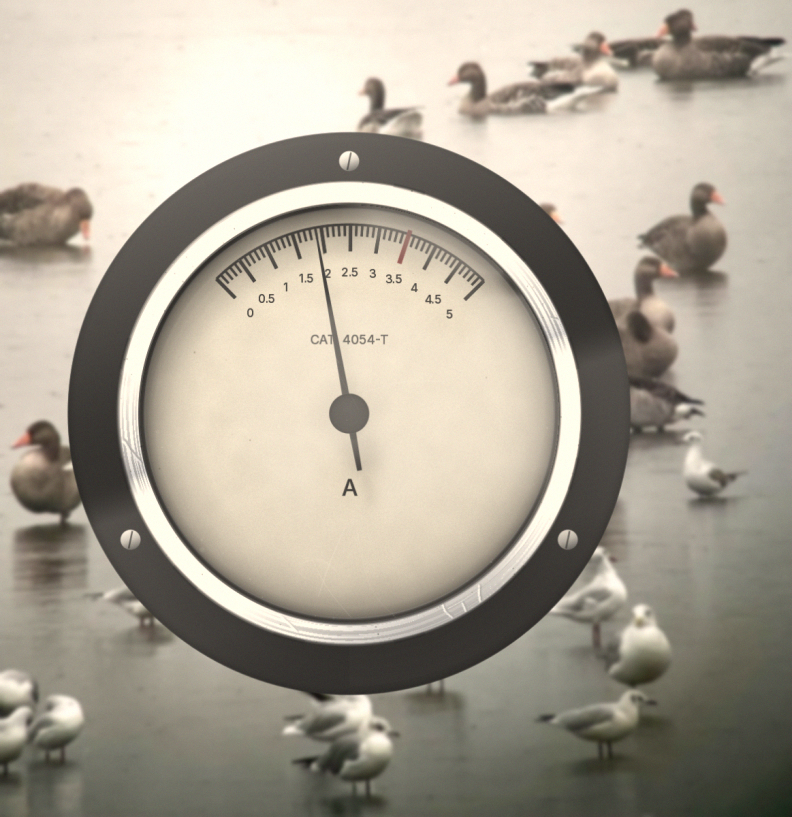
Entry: 1.9,A
